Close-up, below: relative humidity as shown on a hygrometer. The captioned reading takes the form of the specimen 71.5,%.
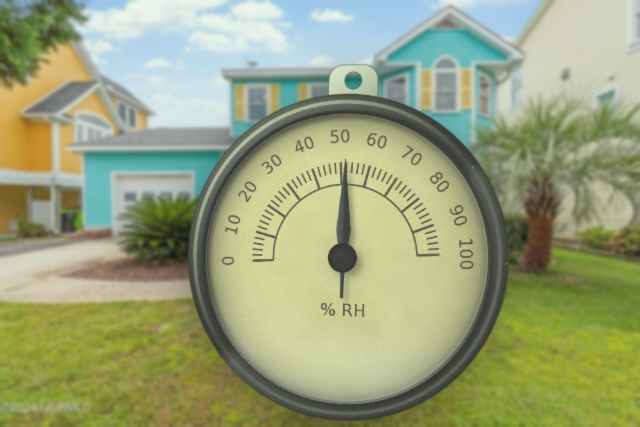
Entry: 52,%
